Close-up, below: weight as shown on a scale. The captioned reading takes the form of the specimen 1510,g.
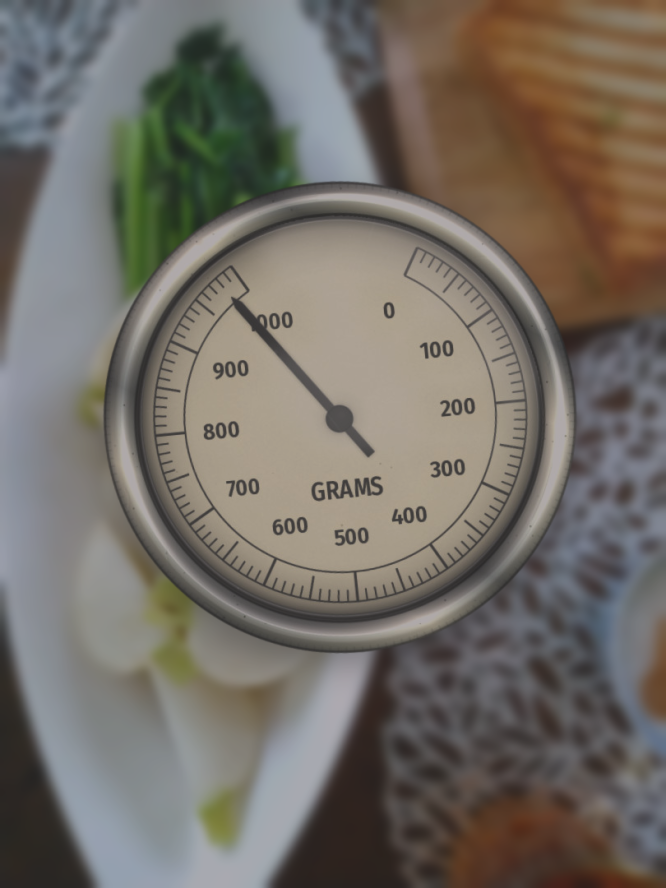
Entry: 980,g
